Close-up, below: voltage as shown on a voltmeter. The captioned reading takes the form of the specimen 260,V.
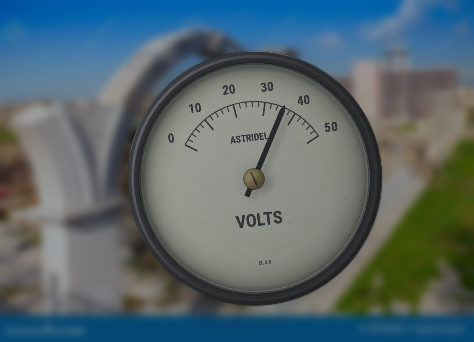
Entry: 36,V
